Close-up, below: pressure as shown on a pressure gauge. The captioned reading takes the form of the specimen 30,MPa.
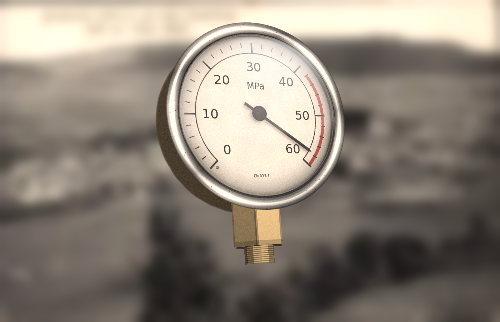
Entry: 58,MPa
